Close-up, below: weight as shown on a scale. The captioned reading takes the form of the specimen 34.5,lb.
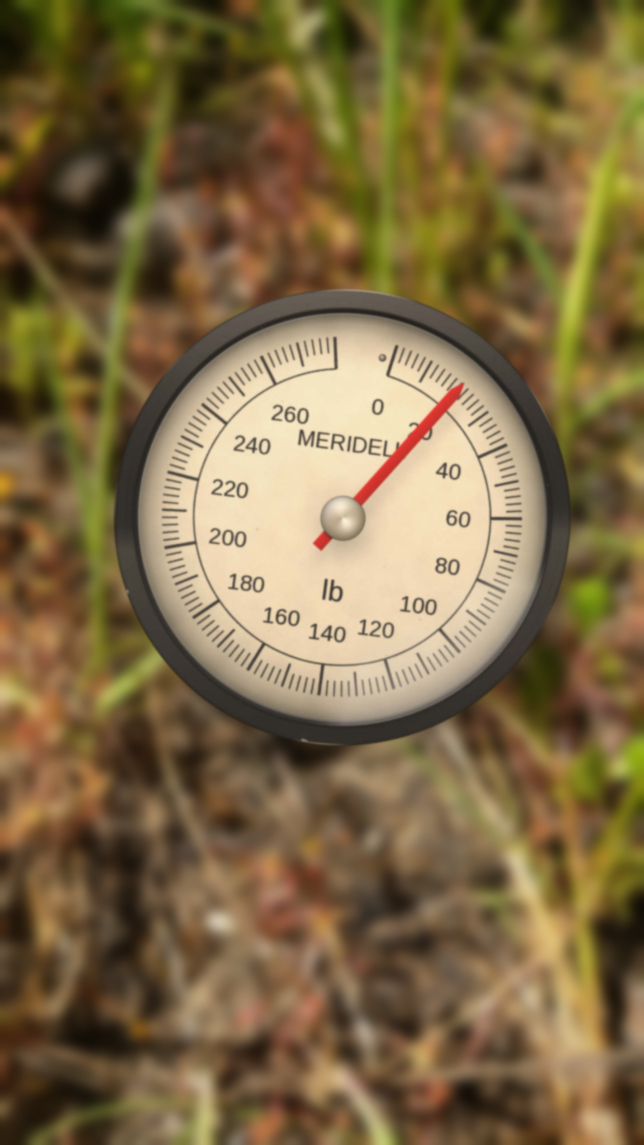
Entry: 20,lb
